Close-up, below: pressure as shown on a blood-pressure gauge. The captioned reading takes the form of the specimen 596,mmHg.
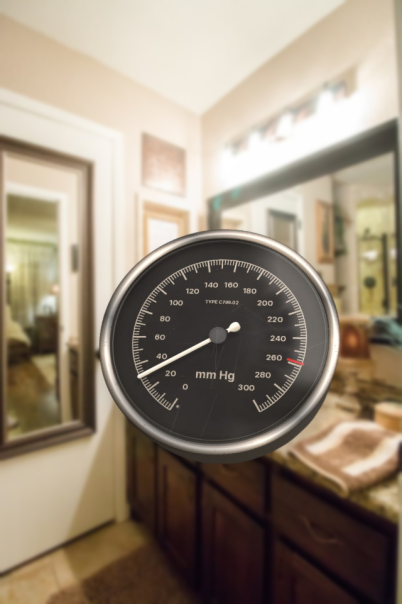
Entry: 30,mmHg
